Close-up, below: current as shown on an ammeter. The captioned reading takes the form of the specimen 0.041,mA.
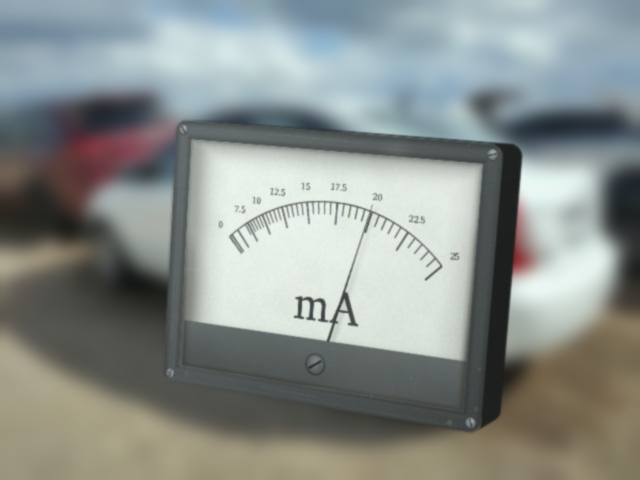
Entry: 20,mA
